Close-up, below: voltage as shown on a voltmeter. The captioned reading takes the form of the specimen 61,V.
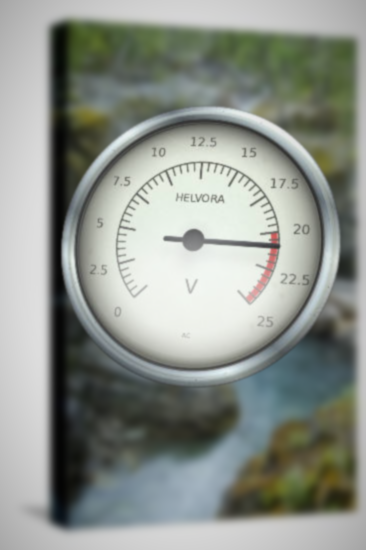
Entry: 21,V
